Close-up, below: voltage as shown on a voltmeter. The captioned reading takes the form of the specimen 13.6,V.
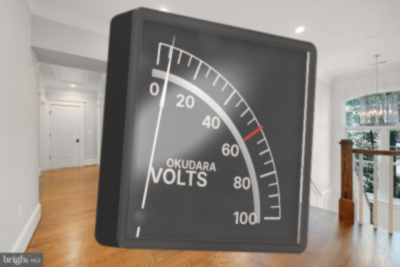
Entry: 5,V
